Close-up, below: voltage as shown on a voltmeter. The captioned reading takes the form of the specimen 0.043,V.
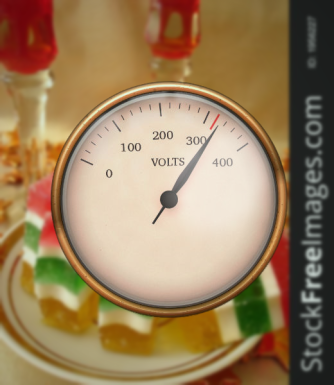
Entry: 330,V
